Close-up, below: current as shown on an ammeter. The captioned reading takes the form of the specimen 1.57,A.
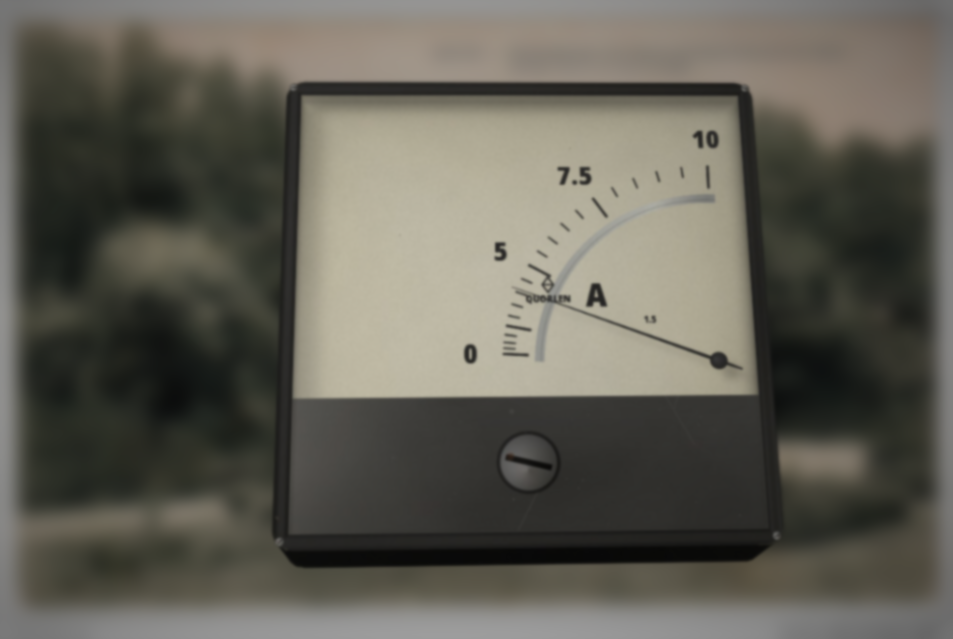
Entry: 4,A
